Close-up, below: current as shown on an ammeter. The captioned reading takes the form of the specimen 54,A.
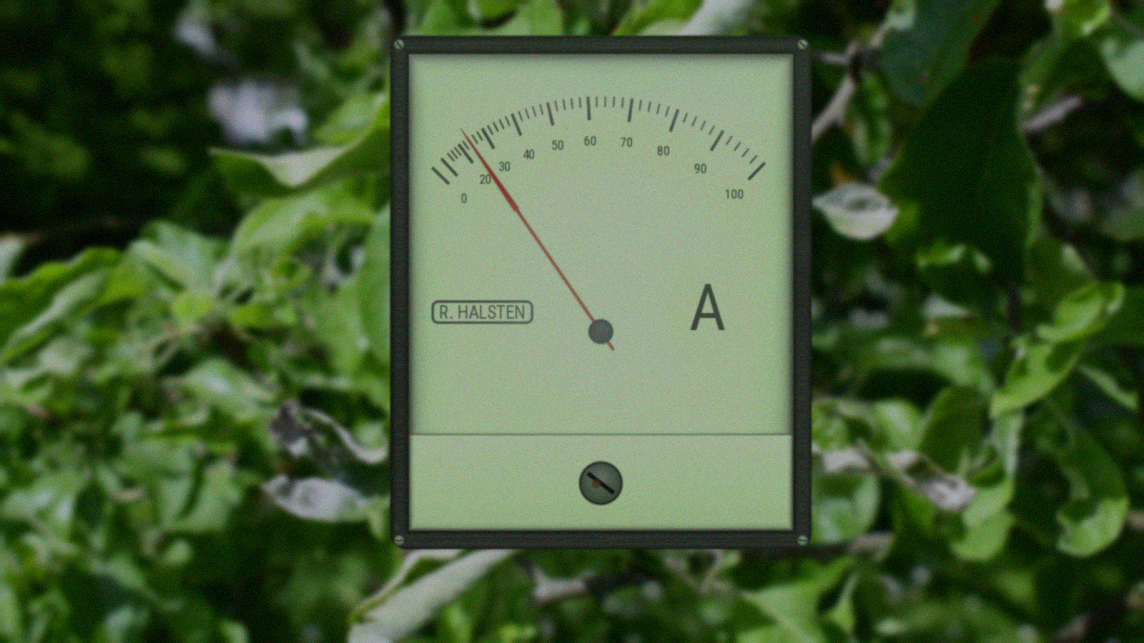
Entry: 24,A
